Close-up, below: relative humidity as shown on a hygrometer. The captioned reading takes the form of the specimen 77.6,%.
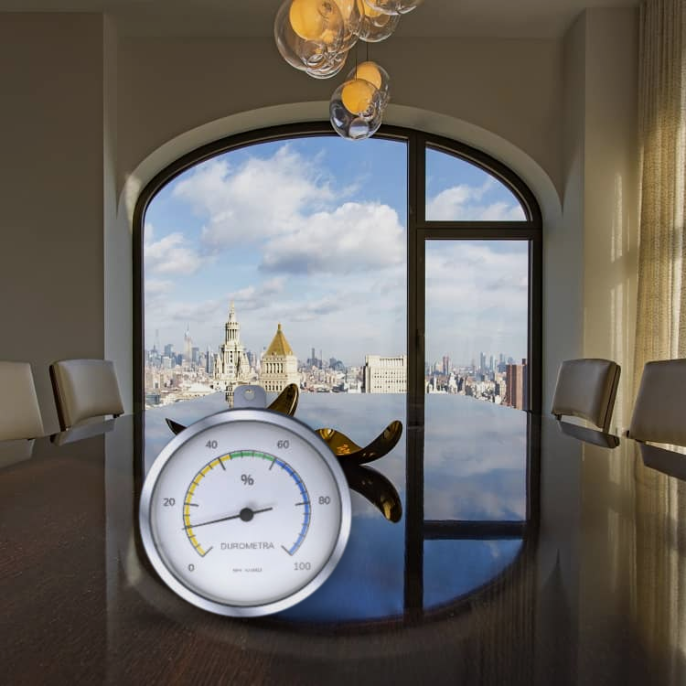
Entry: 12,%
